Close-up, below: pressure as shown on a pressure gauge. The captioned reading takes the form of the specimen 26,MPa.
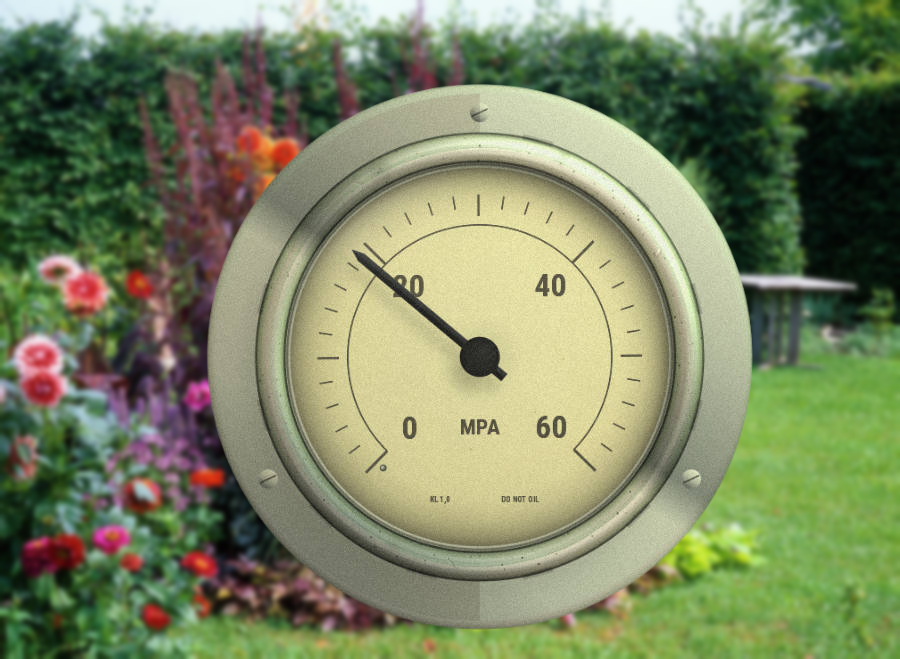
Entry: 19,MPa
